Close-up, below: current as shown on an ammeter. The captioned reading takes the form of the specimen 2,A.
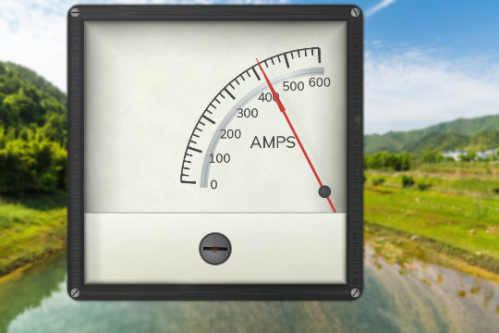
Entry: 420,A
